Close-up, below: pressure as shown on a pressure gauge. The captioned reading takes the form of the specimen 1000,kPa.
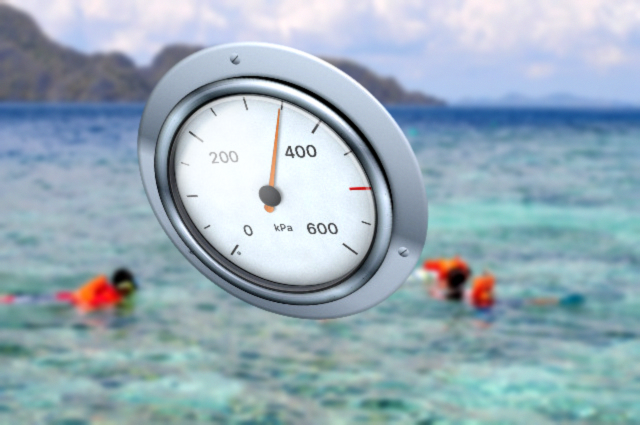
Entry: 350,kPa
